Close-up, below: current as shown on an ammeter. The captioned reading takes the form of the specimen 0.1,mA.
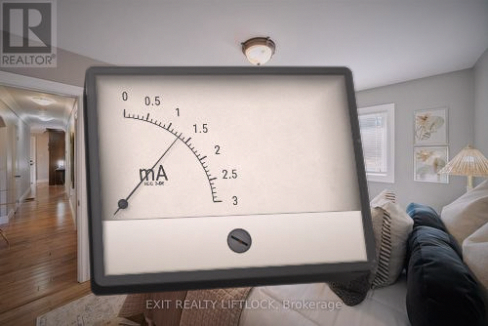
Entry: 1.3,mA
